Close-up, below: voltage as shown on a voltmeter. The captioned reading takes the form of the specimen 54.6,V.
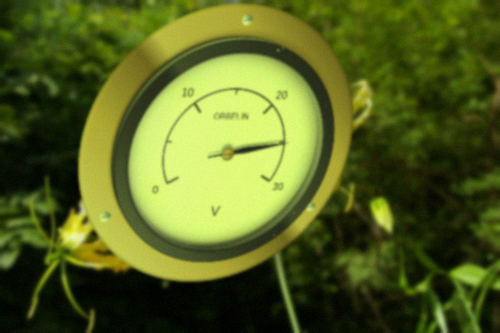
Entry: 25,V
